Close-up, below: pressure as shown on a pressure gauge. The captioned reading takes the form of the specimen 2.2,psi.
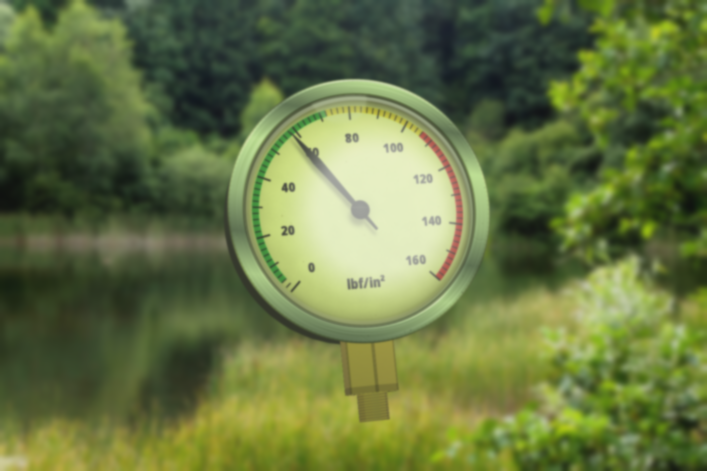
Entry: 58,psi
